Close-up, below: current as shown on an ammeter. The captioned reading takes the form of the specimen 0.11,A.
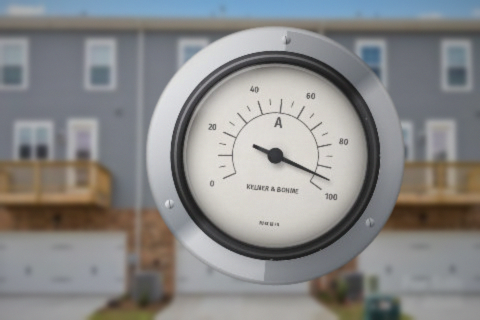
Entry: 95,A
